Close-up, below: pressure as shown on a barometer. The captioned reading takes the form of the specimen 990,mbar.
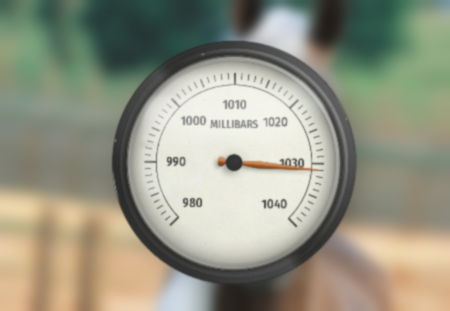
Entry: 1031,mbar
